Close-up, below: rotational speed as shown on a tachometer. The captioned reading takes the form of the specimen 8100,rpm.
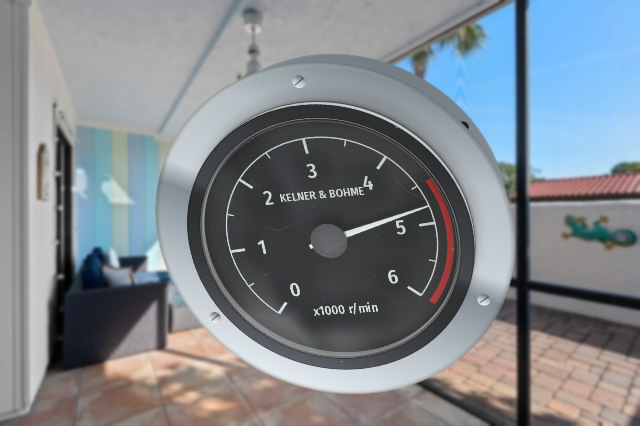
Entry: 4750,rpm
